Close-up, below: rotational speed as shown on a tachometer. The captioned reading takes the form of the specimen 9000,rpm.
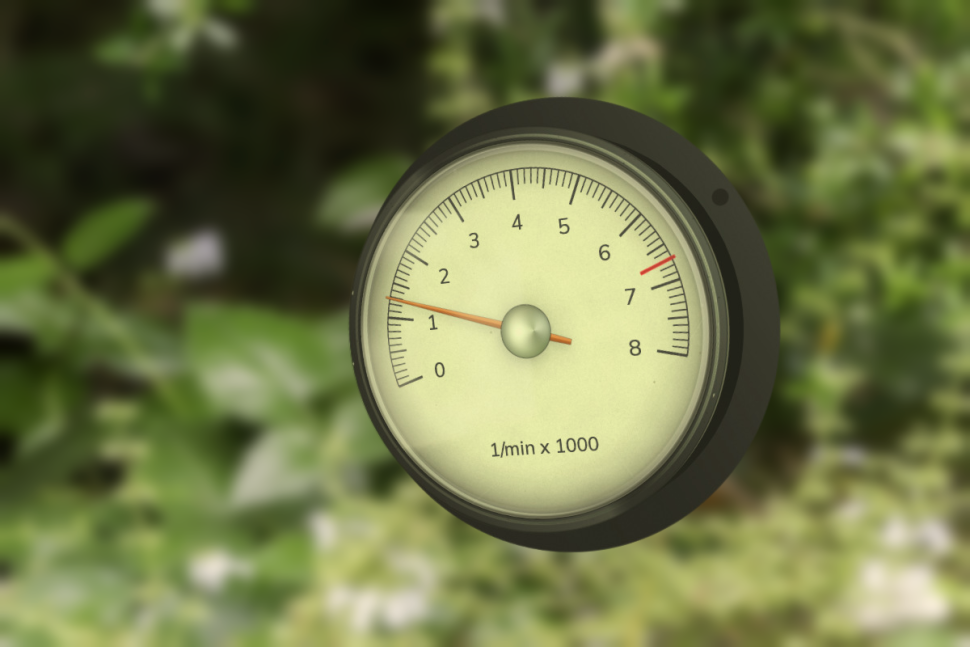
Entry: 1300,rpm
